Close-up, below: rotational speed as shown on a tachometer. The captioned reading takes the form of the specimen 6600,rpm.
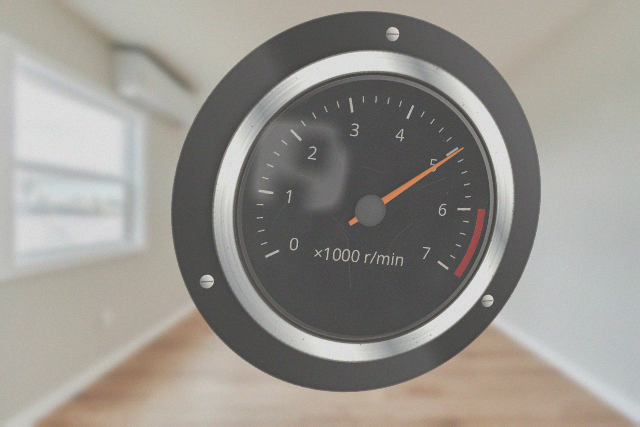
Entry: 5000,rpm
